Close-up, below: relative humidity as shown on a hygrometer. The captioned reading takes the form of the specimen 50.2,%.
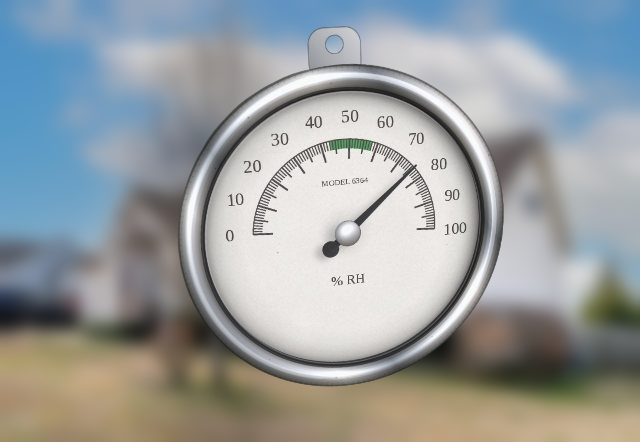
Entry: 75,%
